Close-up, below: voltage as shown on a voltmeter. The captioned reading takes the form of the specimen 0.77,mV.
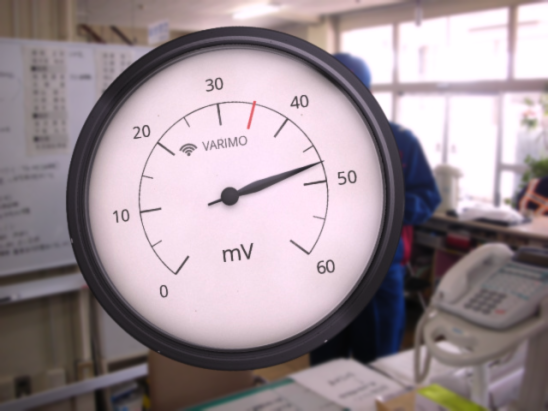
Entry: 47.5,mV
